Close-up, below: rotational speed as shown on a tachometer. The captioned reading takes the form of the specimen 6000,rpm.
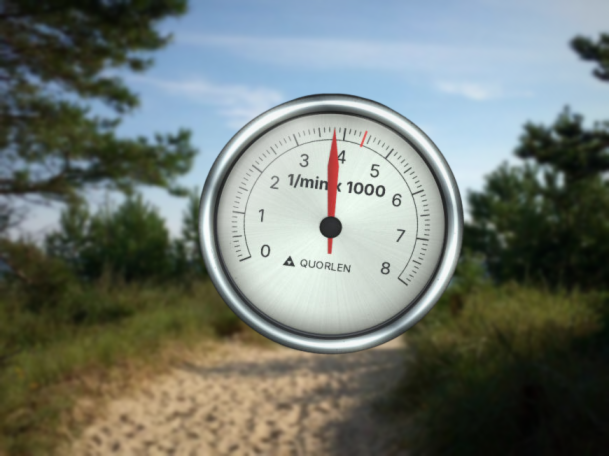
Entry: 3800,rpm
